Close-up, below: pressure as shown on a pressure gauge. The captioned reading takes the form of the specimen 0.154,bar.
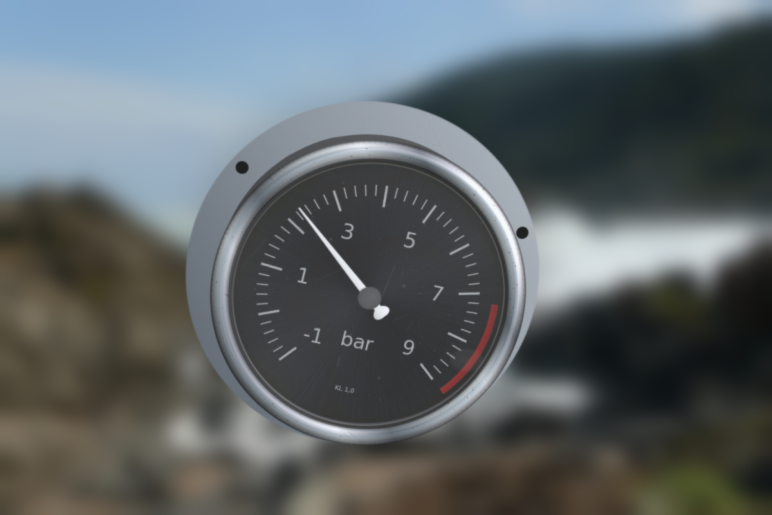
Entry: 2.3,bar
